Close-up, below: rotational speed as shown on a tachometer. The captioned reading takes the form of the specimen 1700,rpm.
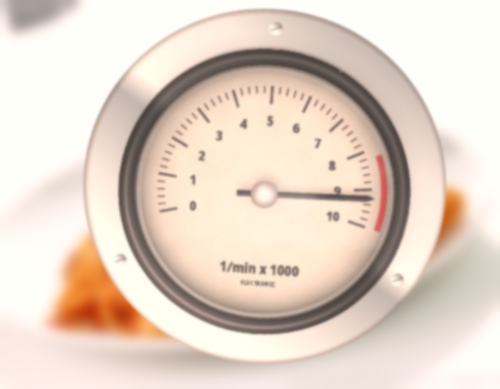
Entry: 9200,rpm
